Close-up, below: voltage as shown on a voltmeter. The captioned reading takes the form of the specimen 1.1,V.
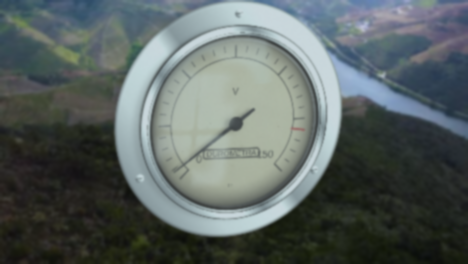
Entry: 5,V
